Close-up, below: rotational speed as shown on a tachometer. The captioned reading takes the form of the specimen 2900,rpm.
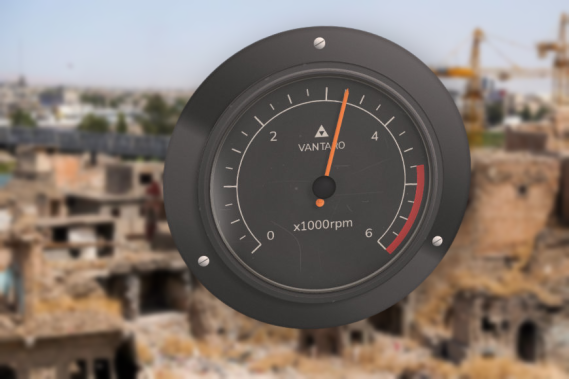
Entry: 3250,rpm
